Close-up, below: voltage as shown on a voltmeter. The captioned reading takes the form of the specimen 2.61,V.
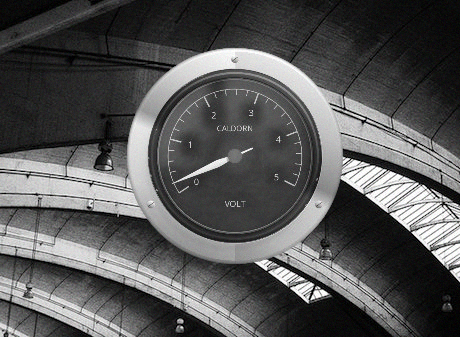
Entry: 0.2,V
